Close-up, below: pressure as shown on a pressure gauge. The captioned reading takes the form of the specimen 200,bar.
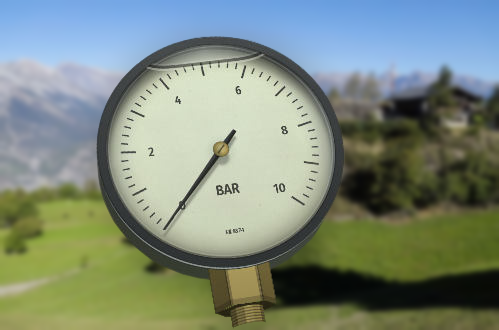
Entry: 0,bar
